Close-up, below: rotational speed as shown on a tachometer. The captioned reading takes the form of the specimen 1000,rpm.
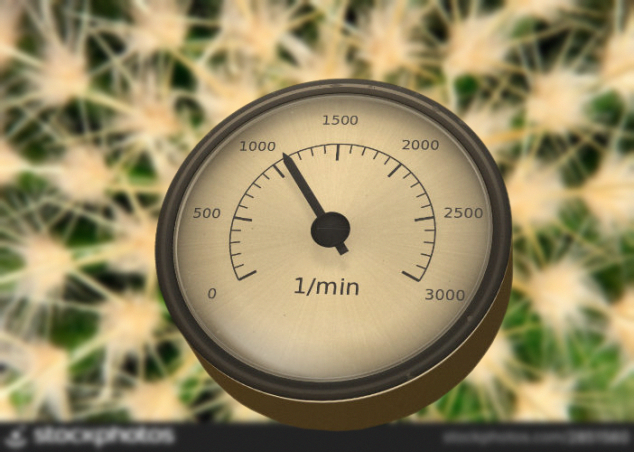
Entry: 1100,rpm
